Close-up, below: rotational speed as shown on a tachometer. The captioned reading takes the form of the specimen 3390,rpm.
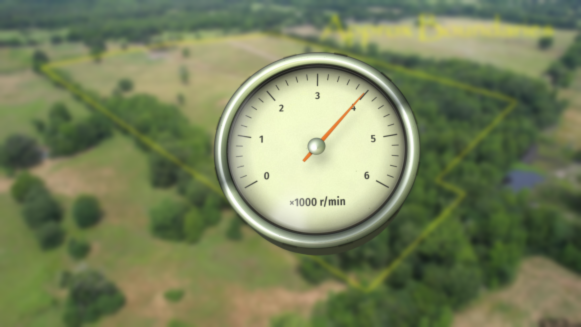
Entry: 4000,rpm
